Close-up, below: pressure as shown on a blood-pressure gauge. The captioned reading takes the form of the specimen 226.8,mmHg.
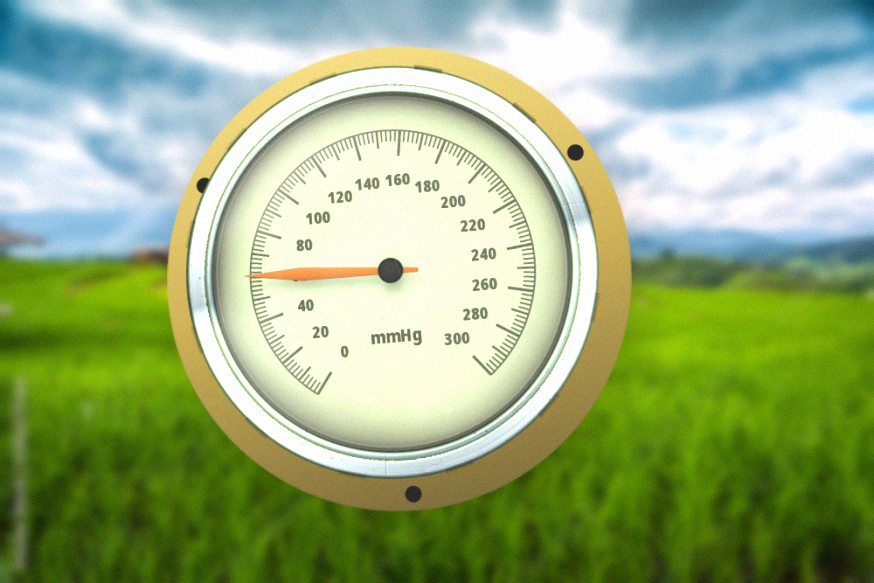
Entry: 60,mmHg
